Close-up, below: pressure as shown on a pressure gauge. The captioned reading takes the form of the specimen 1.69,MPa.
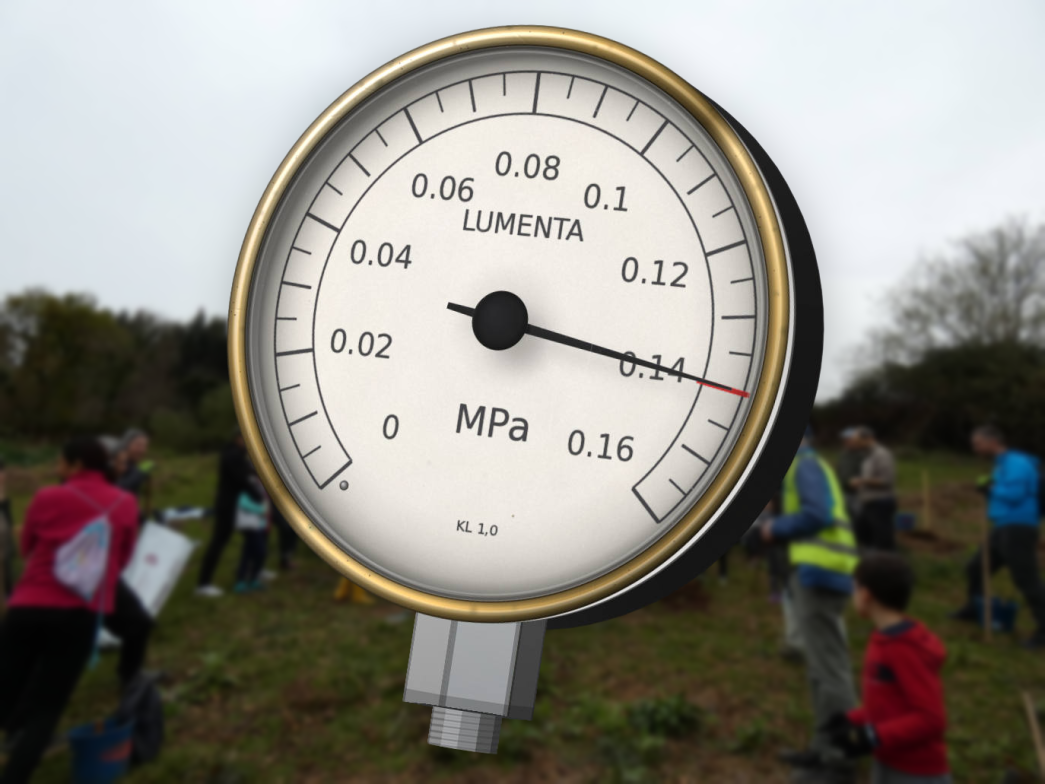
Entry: 0.14,MPa
